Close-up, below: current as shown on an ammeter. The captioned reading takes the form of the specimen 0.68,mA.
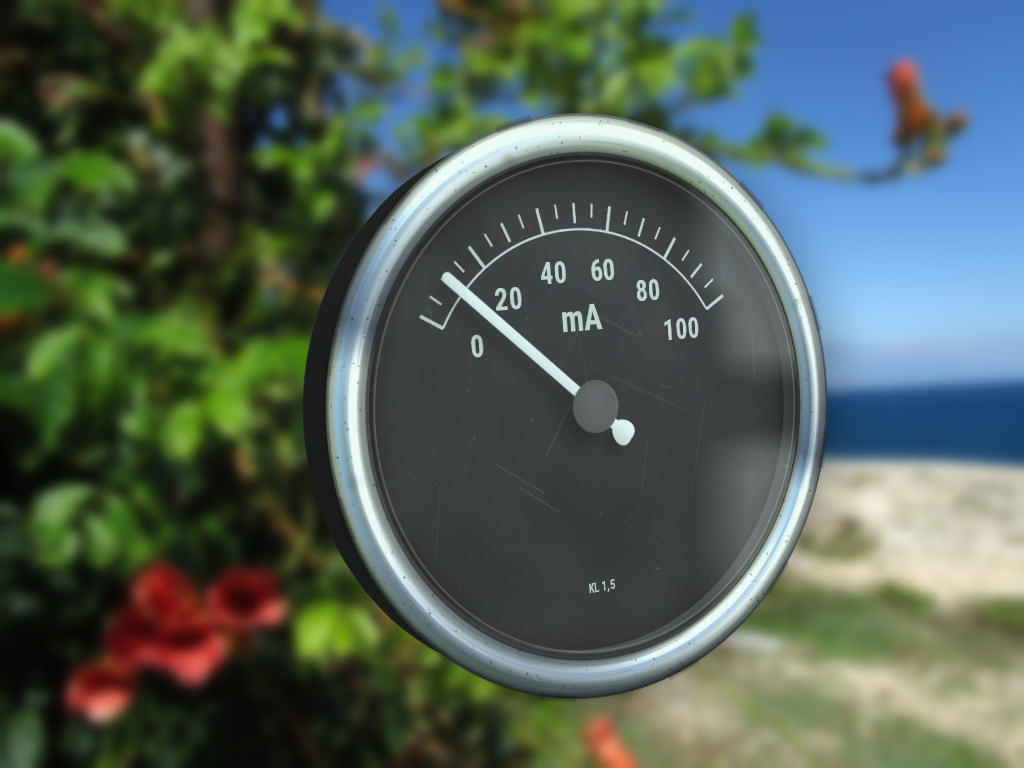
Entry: 10,mA
